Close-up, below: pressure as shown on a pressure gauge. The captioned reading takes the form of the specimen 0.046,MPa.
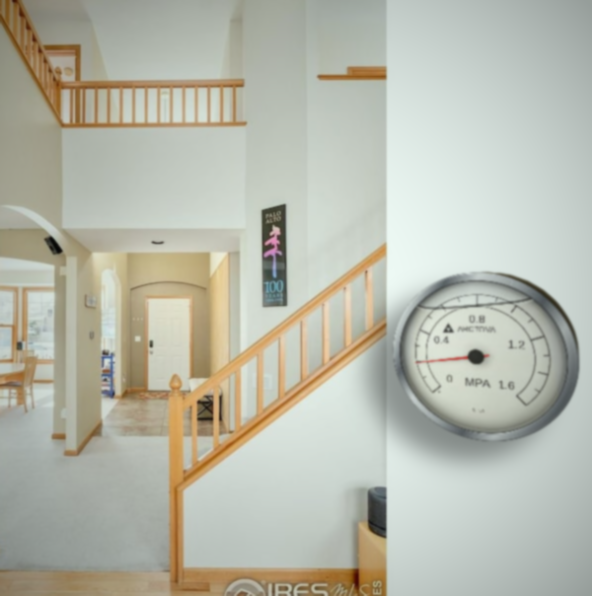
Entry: 0.2,MPa
